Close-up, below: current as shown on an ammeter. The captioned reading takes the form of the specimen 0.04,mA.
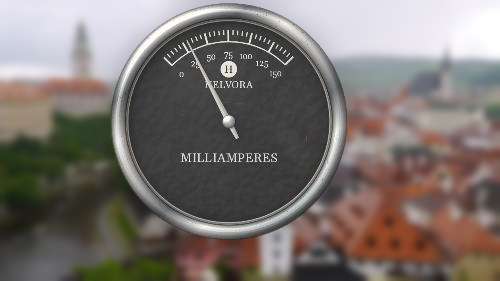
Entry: 30,mA
